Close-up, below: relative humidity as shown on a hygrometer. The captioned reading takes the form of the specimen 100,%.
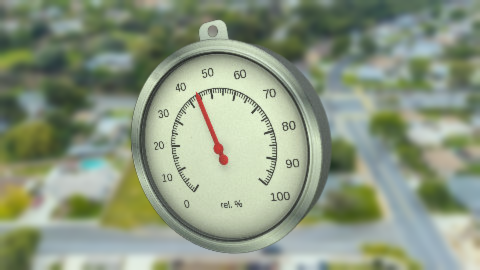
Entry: 45,%
